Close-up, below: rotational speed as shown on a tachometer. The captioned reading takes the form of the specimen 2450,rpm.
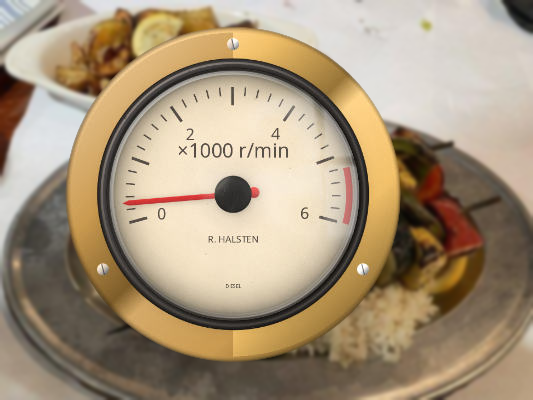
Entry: 300,rpm
